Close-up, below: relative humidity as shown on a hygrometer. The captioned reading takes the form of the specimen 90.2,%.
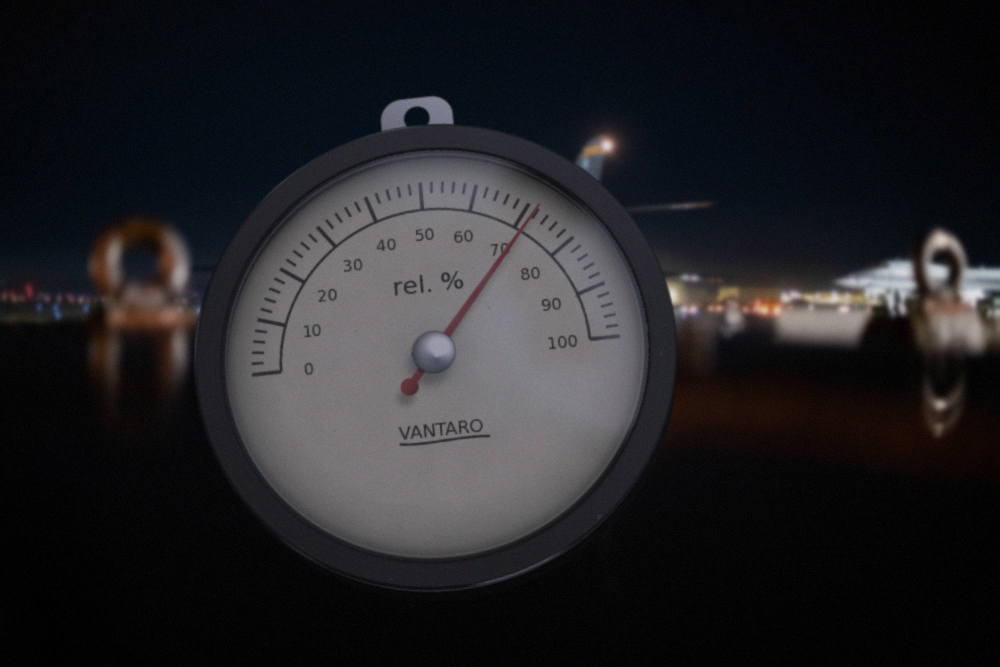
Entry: 72,%
